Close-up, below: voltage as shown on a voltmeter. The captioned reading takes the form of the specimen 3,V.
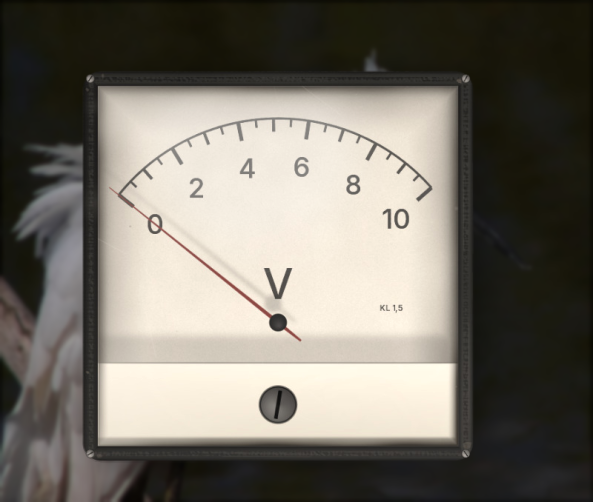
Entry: 0,V
